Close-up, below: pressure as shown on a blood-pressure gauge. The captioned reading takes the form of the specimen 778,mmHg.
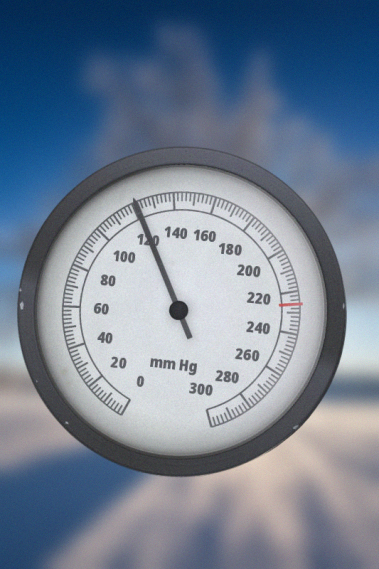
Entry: 122,mmHg
